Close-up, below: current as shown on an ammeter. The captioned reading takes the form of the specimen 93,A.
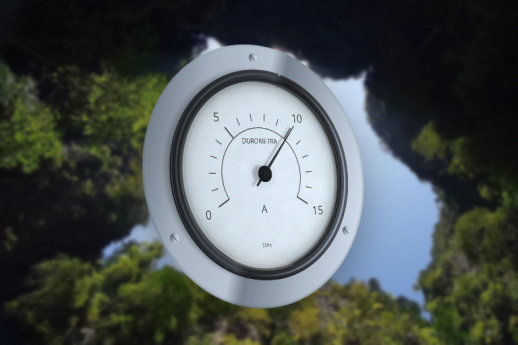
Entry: 10,A
